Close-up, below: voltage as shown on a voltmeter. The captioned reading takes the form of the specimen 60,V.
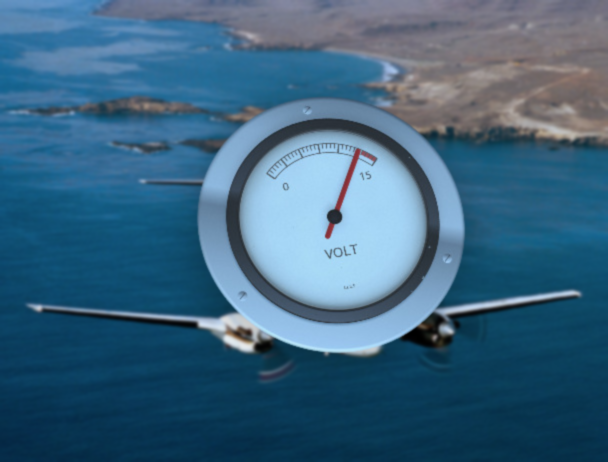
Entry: 12.5,V
